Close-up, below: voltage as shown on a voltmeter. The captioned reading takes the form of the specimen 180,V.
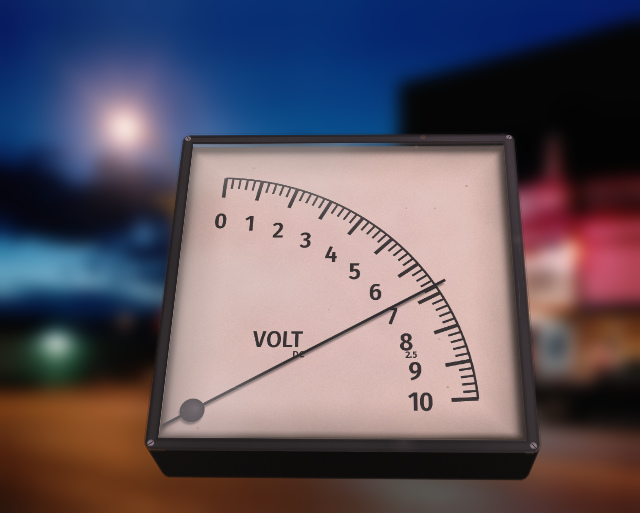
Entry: 6.8,V
